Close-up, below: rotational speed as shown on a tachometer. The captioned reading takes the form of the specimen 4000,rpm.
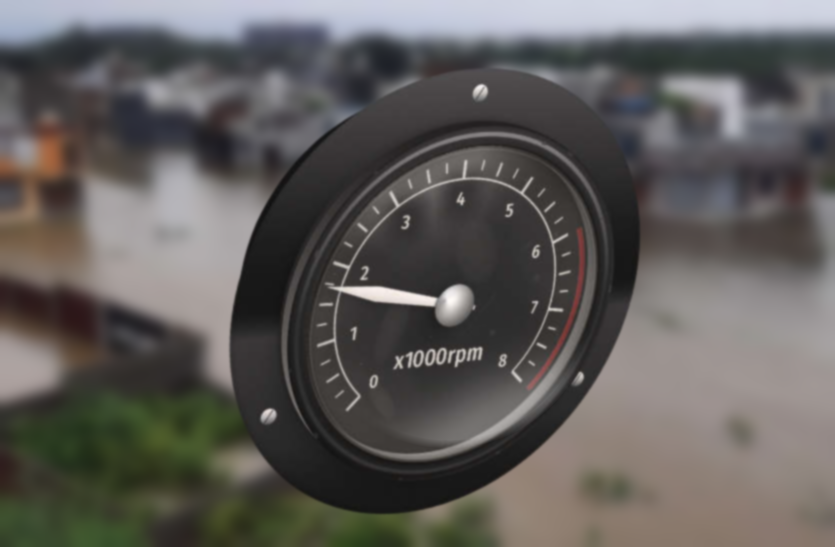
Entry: 1750,rpm
